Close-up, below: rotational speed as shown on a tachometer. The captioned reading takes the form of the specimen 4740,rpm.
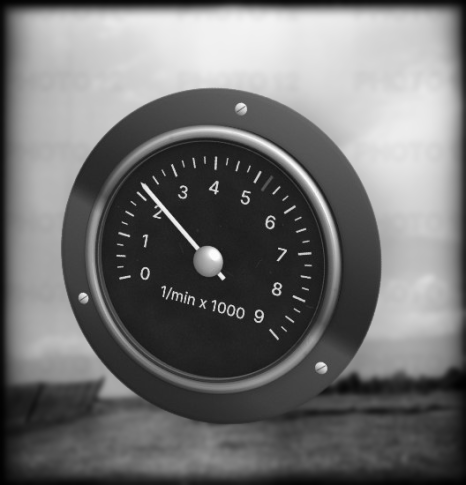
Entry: 2250,rpm
